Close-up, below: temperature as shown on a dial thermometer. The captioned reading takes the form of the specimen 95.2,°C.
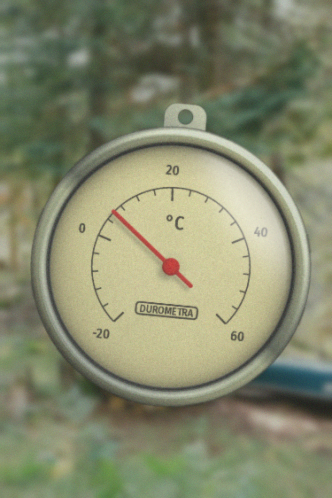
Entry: 6,°C
